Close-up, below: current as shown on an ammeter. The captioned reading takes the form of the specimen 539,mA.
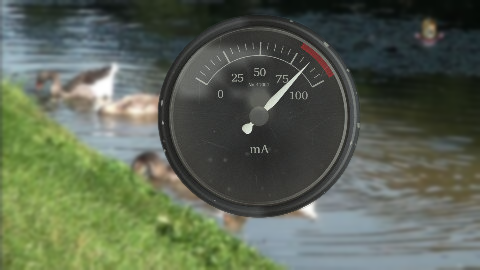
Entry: 85,mA
